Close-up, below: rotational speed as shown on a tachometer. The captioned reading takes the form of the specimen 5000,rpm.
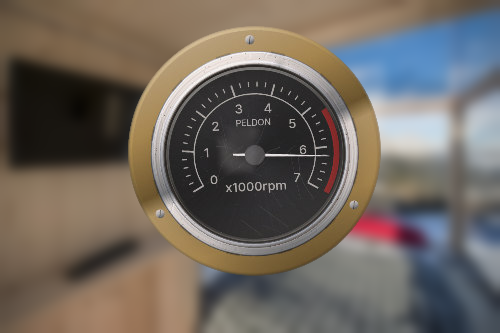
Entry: 6200,rpm
